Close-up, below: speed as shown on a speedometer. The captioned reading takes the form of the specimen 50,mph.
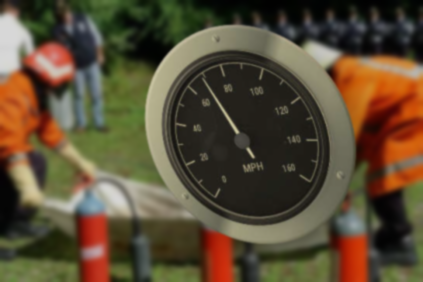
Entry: 70,mph
